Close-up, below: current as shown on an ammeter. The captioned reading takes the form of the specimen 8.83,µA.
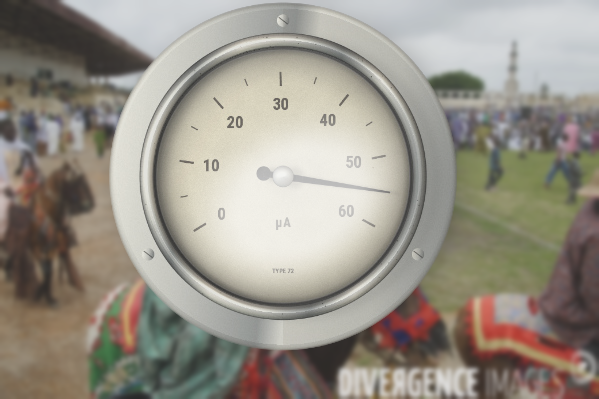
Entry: 55,µA
